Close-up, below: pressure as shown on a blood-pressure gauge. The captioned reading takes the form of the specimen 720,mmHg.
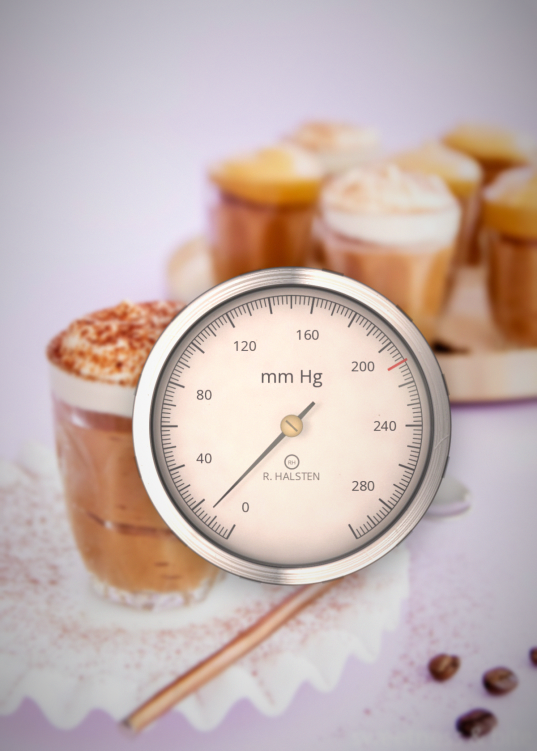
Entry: 14,mmHg
